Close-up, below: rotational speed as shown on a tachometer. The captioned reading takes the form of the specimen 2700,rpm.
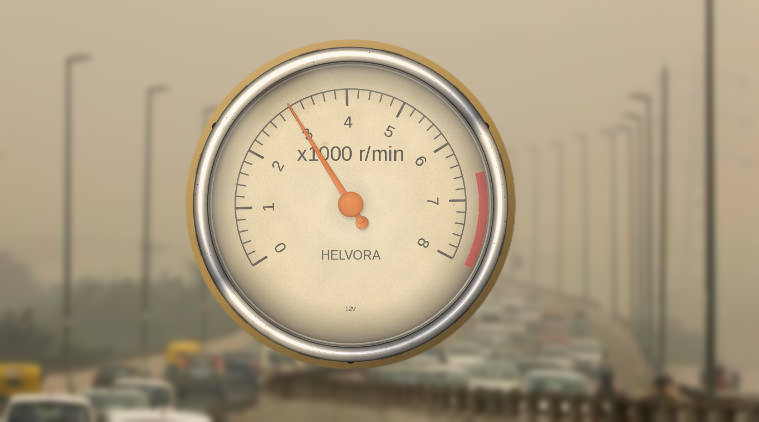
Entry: 3000,rpm
